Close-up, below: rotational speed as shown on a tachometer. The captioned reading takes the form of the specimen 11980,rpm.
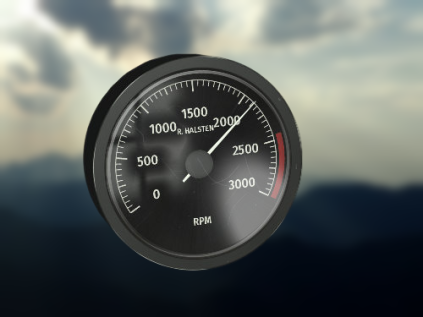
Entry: 2100,rpm
